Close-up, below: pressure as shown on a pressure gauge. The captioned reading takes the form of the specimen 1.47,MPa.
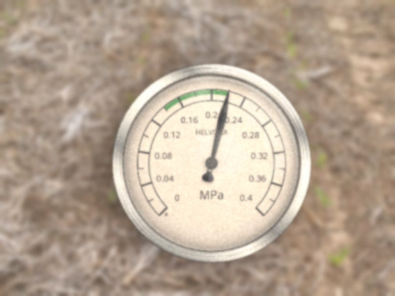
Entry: 0.22,MPa
